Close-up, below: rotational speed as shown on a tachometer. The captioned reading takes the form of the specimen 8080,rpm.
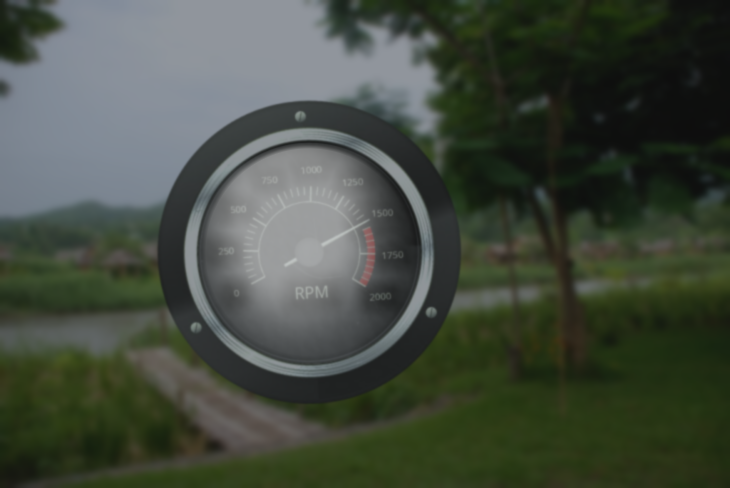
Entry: 1500,rpm
